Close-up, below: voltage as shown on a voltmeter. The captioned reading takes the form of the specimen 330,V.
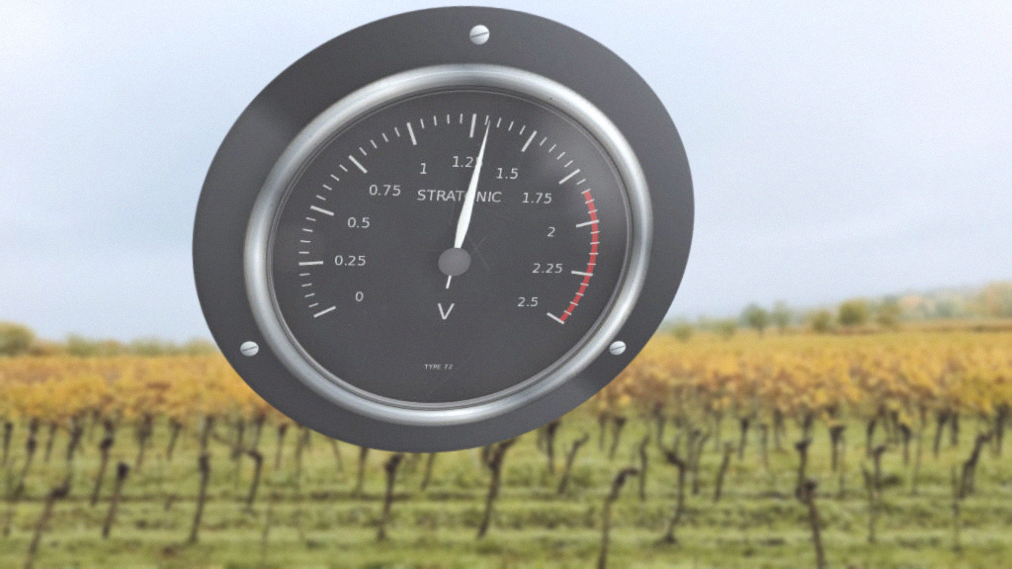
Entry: 1.3,V
